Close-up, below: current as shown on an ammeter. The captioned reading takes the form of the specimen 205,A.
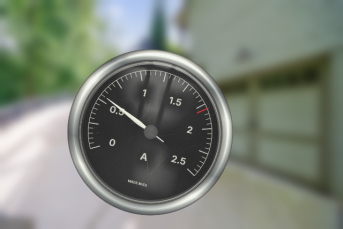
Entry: 0.55,A
